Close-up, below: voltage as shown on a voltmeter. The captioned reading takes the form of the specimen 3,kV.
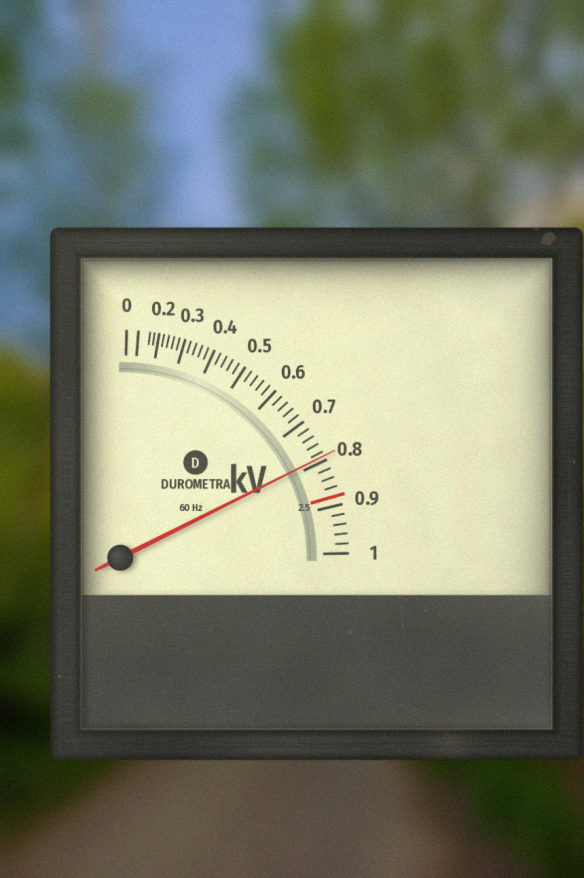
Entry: 0.79,kV
